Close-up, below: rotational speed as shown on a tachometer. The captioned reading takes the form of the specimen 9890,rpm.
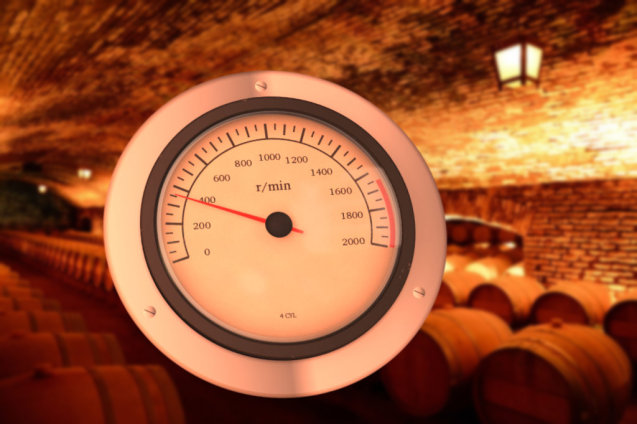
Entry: 350,rpm
